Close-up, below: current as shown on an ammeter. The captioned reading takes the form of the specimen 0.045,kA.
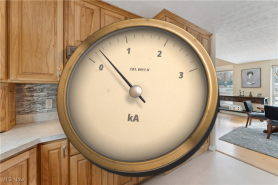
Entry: 0.3,kA
